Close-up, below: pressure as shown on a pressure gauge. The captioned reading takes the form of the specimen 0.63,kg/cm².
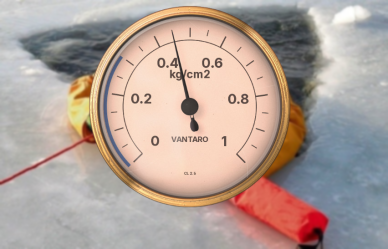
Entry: 0.45,kg/cm²
